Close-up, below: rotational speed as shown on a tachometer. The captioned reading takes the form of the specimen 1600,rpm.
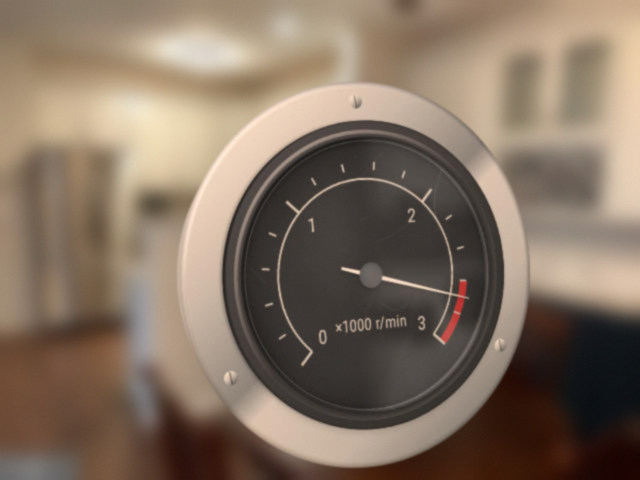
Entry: 2700,rpm
